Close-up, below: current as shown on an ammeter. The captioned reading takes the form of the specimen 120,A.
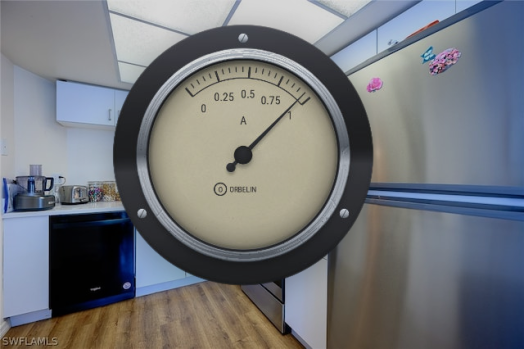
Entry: 0.95,A
